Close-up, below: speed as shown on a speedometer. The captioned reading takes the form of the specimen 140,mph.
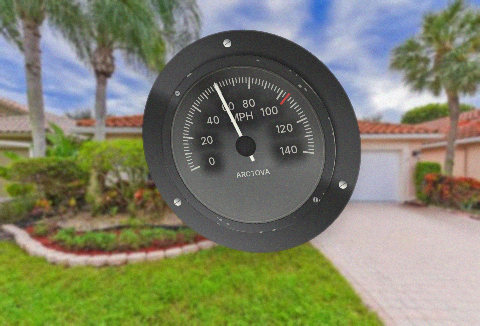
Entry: 60,mph
